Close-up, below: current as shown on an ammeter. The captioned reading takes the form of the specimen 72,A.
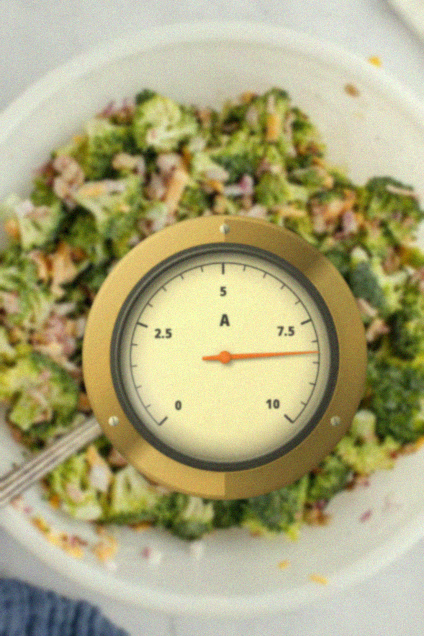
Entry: 8.25,A
